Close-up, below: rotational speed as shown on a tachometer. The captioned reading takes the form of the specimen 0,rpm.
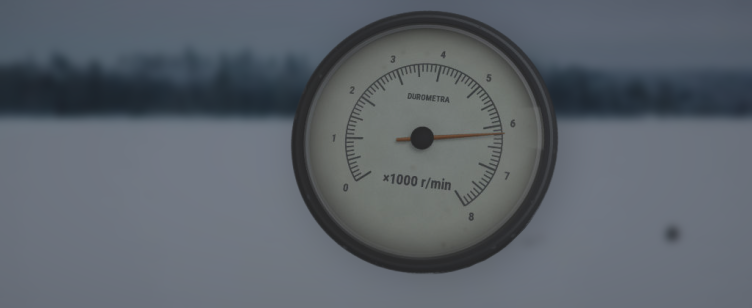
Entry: 6200,rpm
